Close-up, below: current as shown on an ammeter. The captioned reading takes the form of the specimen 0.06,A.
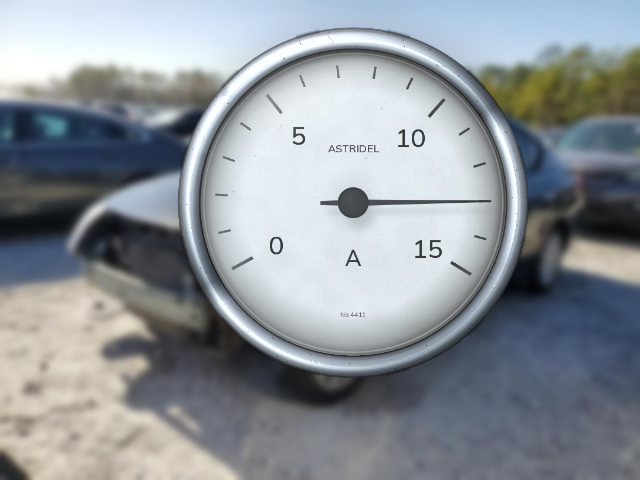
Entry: 13,A
